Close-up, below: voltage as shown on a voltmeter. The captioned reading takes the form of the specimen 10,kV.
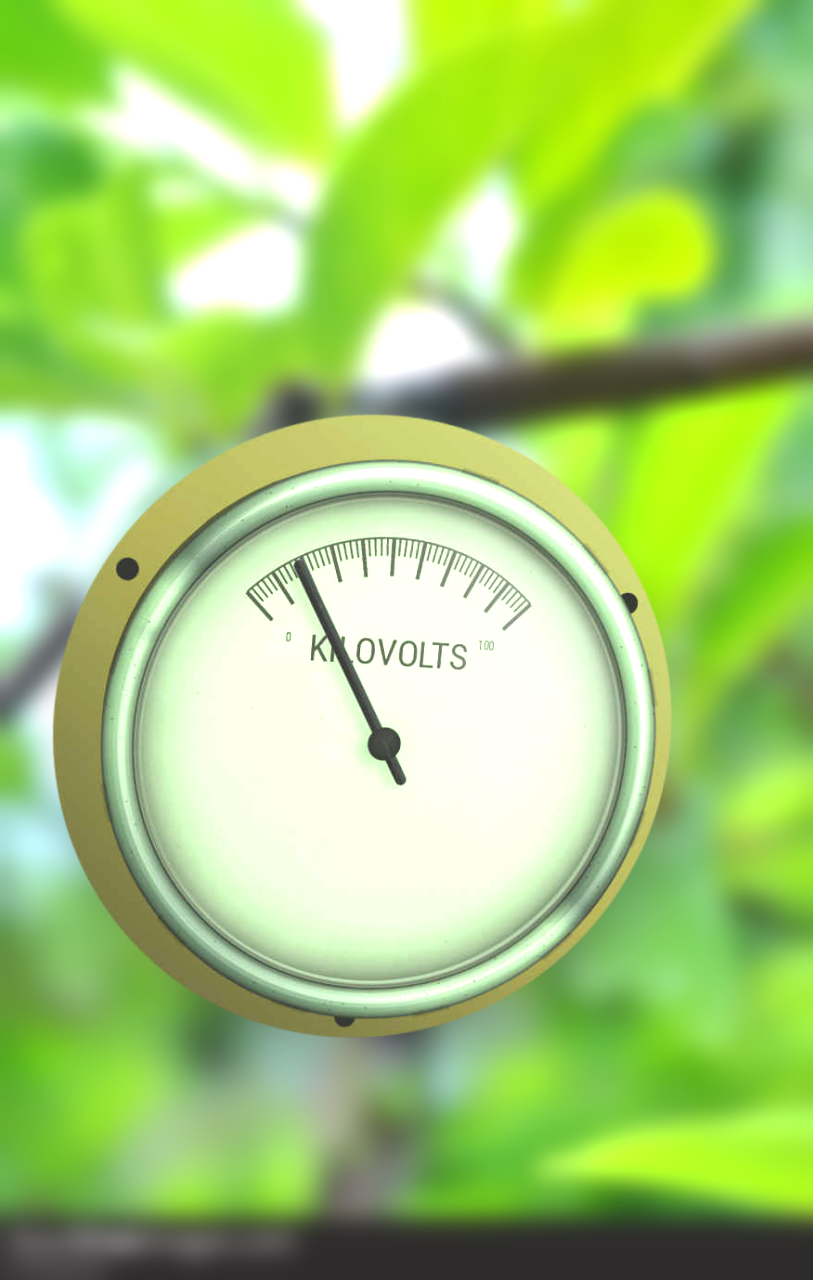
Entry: 18,kV
